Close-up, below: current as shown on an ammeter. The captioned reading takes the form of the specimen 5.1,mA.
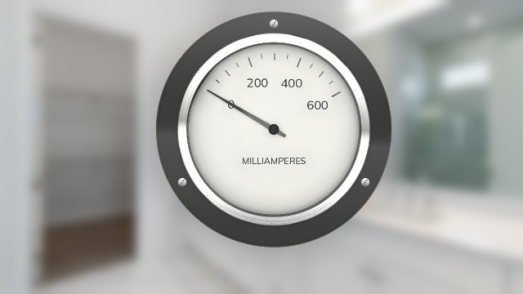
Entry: 0,mA
